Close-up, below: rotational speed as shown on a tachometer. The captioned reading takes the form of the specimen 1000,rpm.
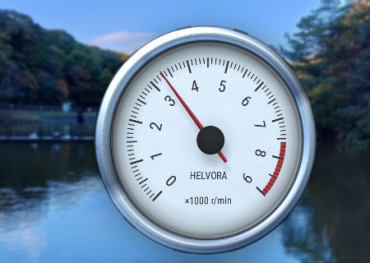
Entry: 3300,rpm
